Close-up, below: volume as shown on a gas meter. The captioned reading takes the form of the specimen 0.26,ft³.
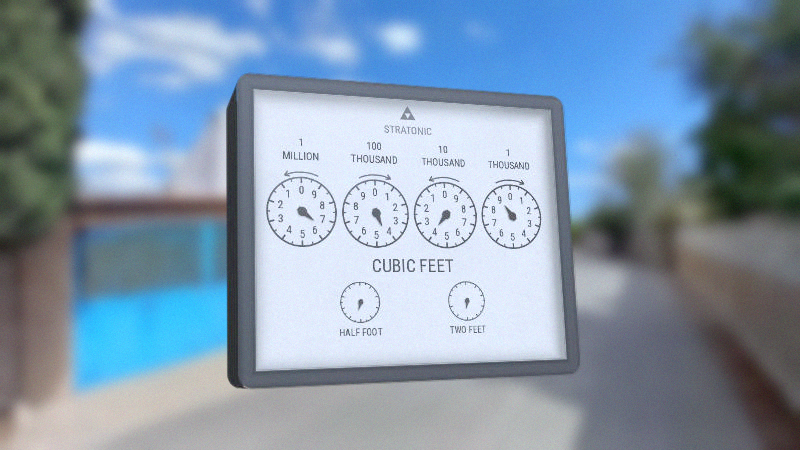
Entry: 643900,ft³
